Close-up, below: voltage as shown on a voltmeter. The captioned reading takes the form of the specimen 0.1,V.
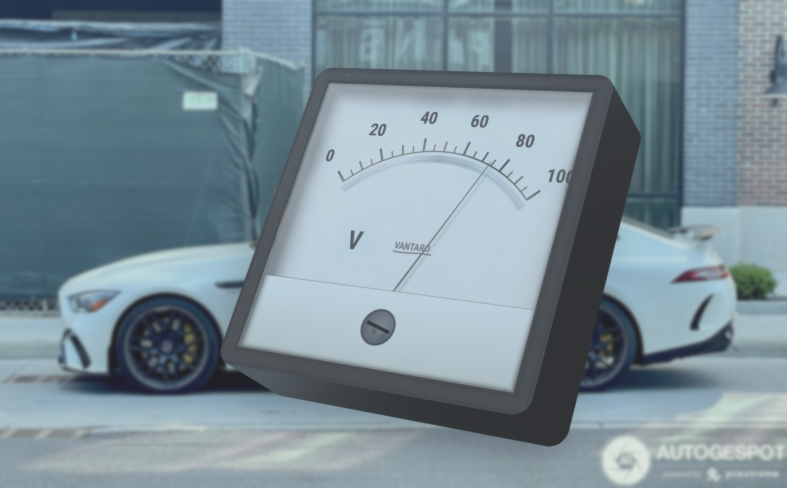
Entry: 75,V
